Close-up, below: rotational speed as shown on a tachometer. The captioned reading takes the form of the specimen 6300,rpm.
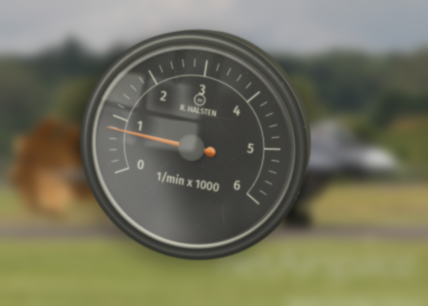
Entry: 800,rpm
